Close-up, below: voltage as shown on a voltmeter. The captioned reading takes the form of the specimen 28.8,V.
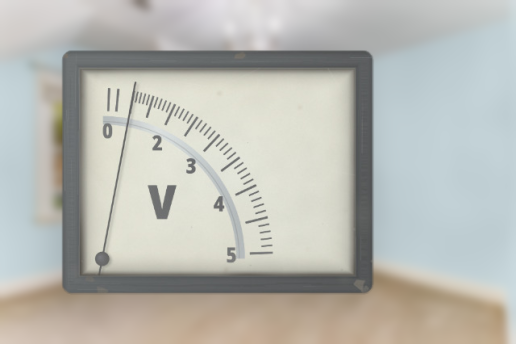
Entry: 1,V
